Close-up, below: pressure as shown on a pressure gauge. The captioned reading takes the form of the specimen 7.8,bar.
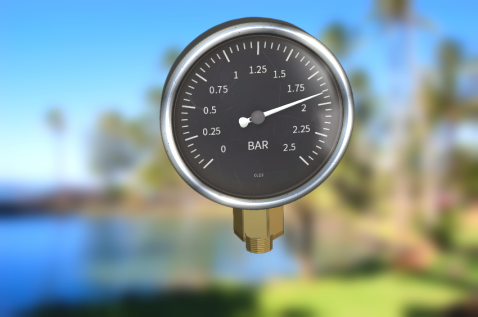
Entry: 1.9,bar
